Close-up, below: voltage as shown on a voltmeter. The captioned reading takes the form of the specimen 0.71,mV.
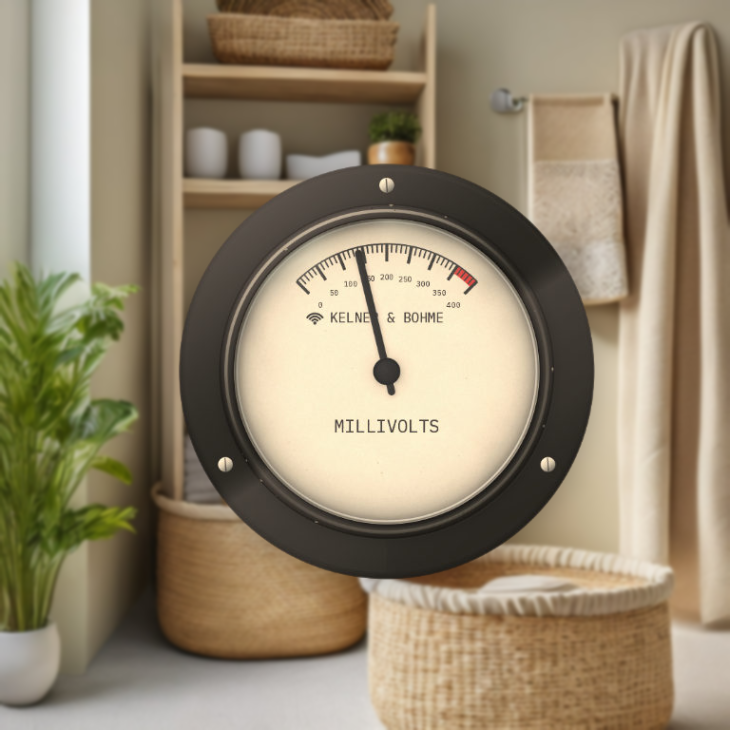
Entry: 140,mV
